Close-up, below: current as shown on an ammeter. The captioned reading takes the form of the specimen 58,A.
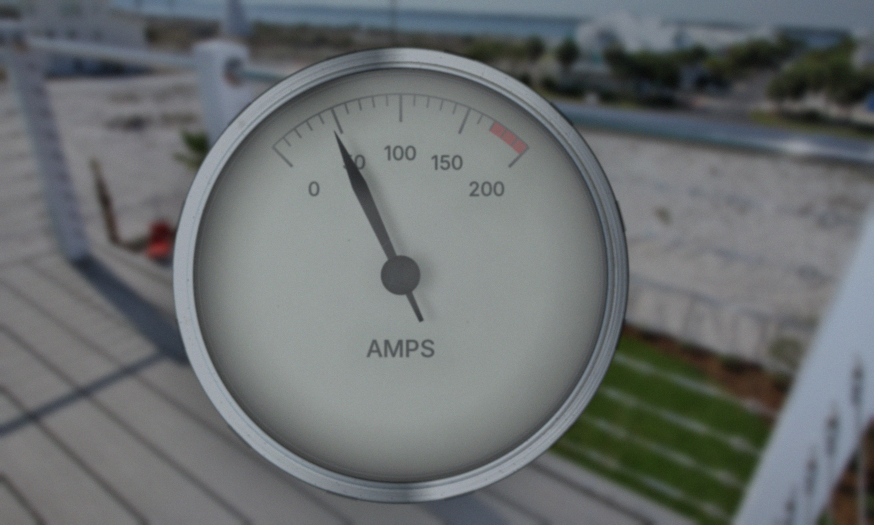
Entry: 45,A
